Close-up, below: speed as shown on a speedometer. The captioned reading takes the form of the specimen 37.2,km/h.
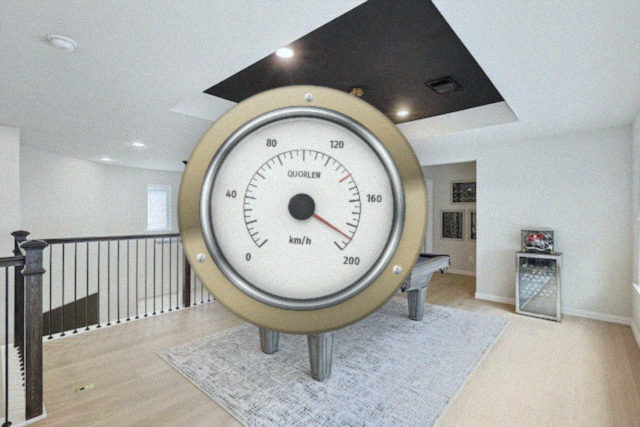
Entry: 190,km/h
